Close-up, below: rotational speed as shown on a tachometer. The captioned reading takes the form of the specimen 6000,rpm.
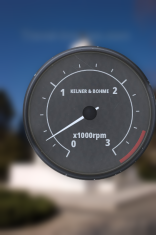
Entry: 300,rpm
